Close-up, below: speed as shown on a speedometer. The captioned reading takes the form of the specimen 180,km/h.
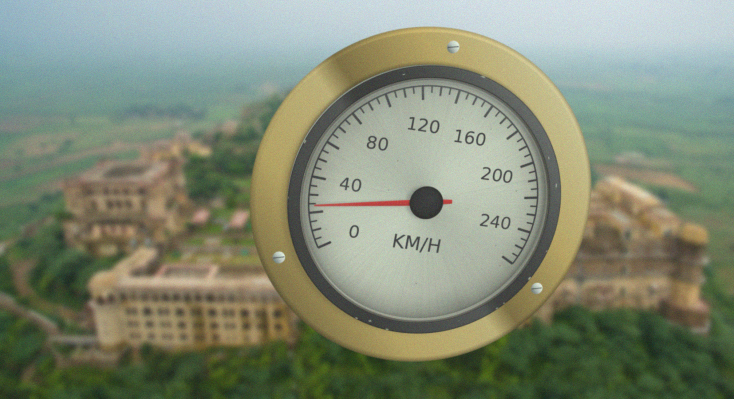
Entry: 25,km/h
